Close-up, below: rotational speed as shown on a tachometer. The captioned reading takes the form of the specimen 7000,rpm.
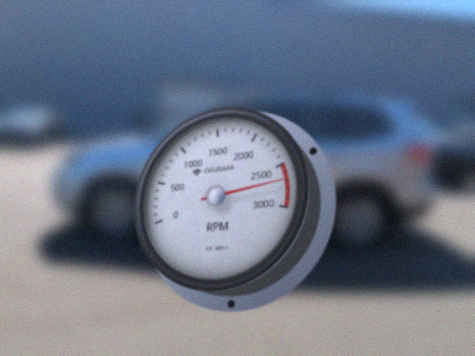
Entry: 2700,rpm
